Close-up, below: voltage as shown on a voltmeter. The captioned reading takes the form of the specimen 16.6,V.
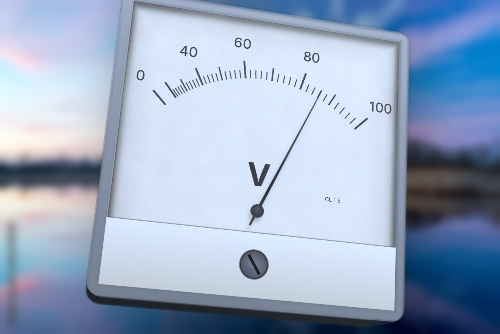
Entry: 86,V
